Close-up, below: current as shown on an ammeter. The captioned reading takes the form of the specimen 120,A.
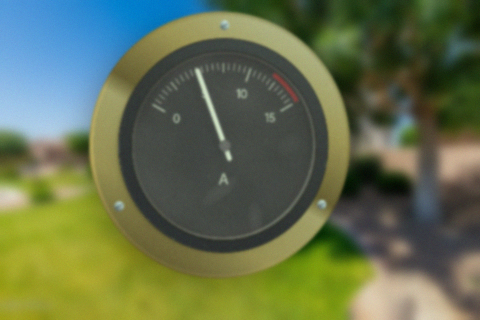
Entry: 5,A
